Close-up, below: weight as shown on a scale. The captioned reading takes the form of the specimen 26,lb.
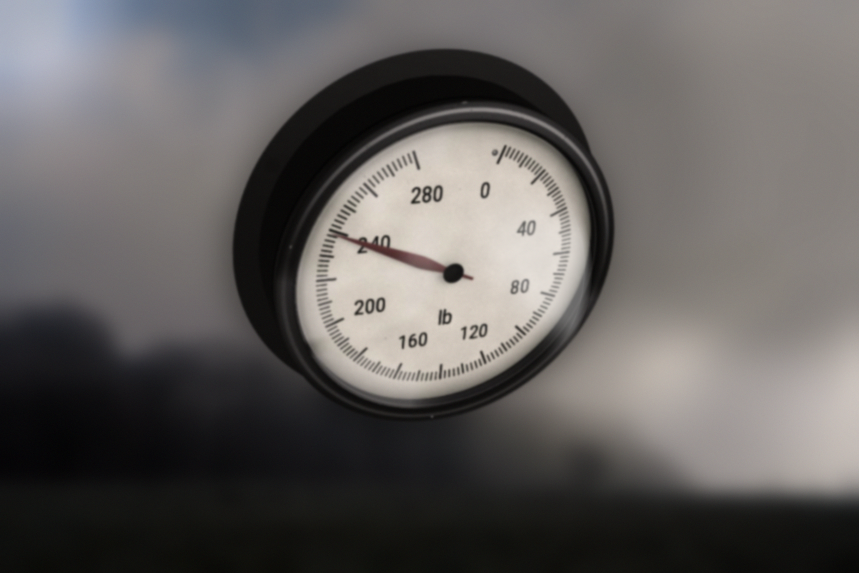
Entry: 240,lb
